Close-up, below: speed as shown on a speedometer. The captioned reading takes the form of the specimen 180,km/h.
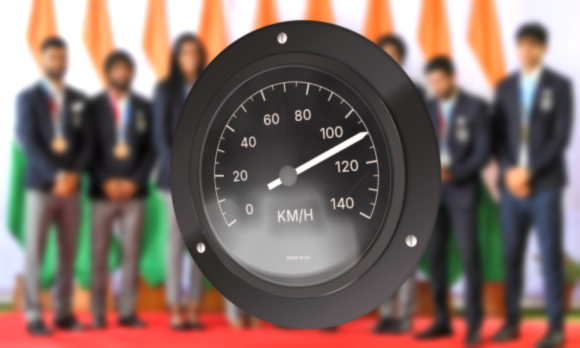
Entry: 110,km/h
